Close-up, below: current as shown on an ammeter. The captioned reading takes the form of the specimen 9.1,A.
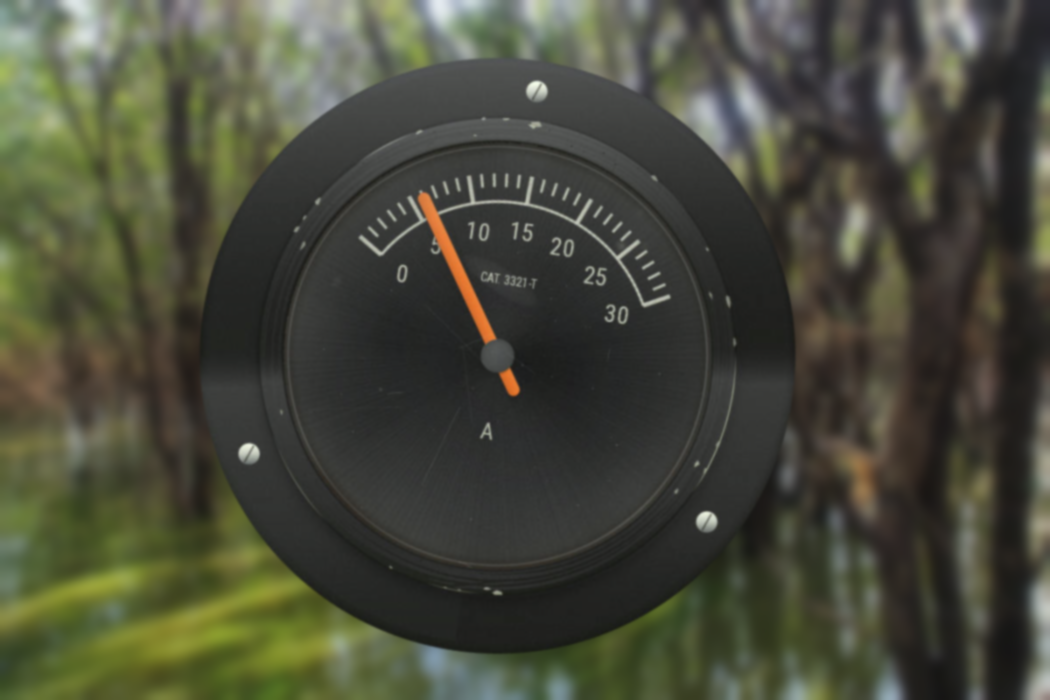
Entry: 6,A
